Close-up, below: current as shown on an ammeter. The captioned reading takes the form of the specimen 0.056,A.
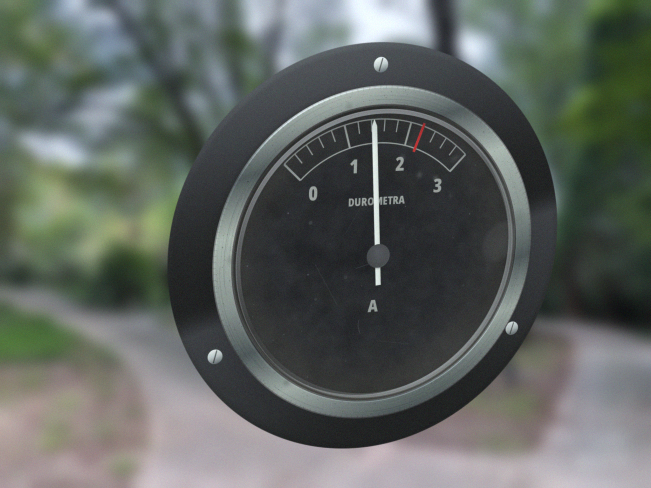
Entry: 1.4,A
